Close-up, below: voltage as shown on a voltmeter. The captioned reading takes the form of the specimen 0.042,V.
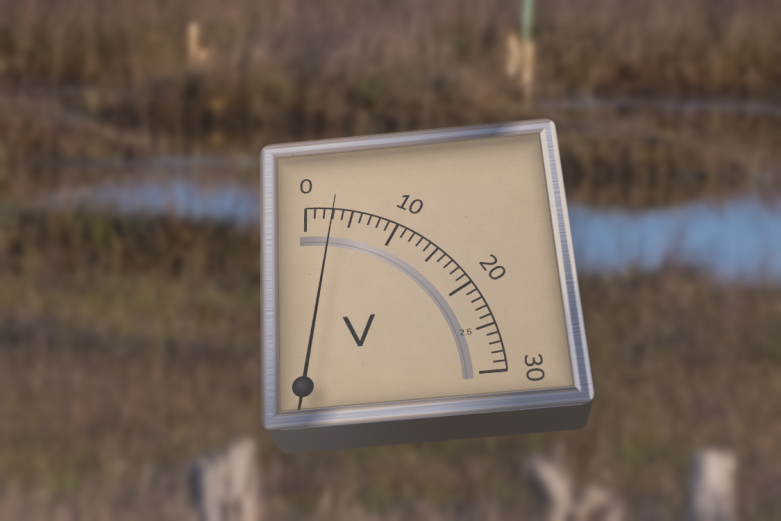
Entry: 3,V
